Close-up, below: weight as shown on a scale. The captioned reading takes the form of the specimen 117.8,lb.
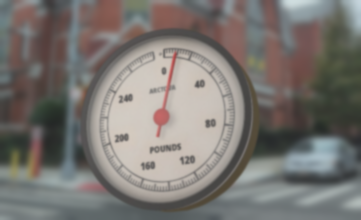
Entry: 10,lb
